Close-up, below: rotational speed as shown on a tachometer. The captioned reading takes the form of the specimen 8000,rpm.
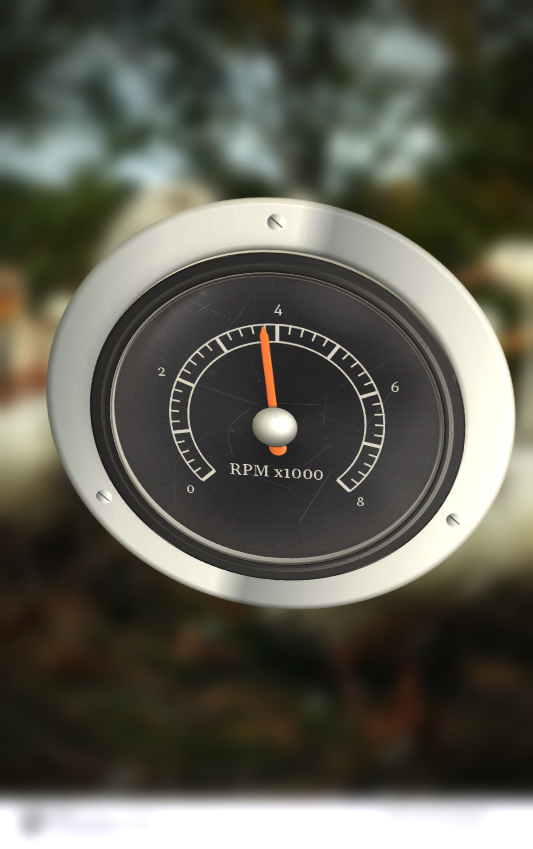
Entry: 3800,rpm
